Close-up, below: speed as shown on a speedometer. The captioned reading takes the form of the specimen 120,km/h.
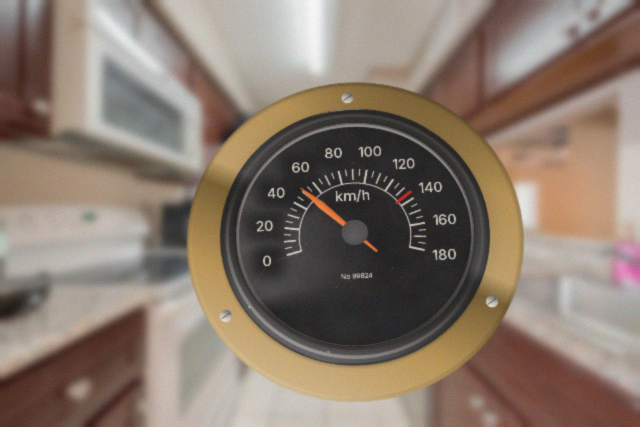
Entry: 50,km/h
